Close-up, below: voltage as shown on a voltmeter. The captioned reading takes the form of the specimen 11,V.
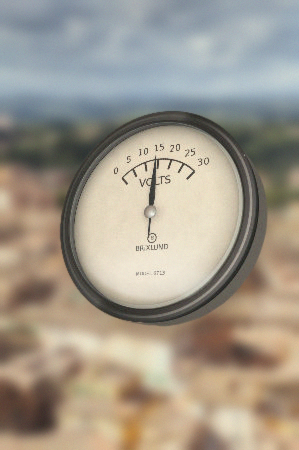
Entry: 15,V
